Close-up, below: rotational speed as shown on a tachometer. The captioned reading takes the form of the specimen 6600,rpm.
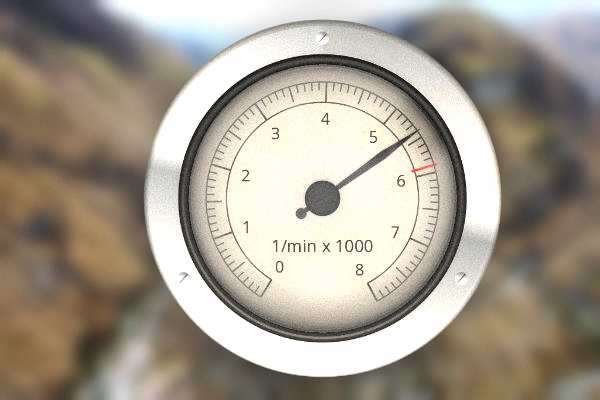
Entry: 5400,rpm
